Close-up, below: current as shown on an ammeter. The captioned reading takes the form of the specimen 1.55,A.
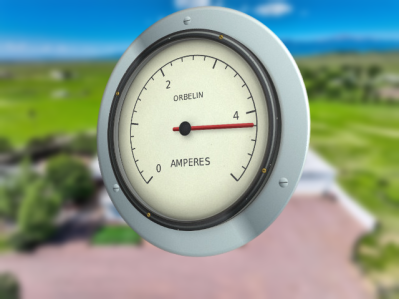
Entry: 4.2,A
